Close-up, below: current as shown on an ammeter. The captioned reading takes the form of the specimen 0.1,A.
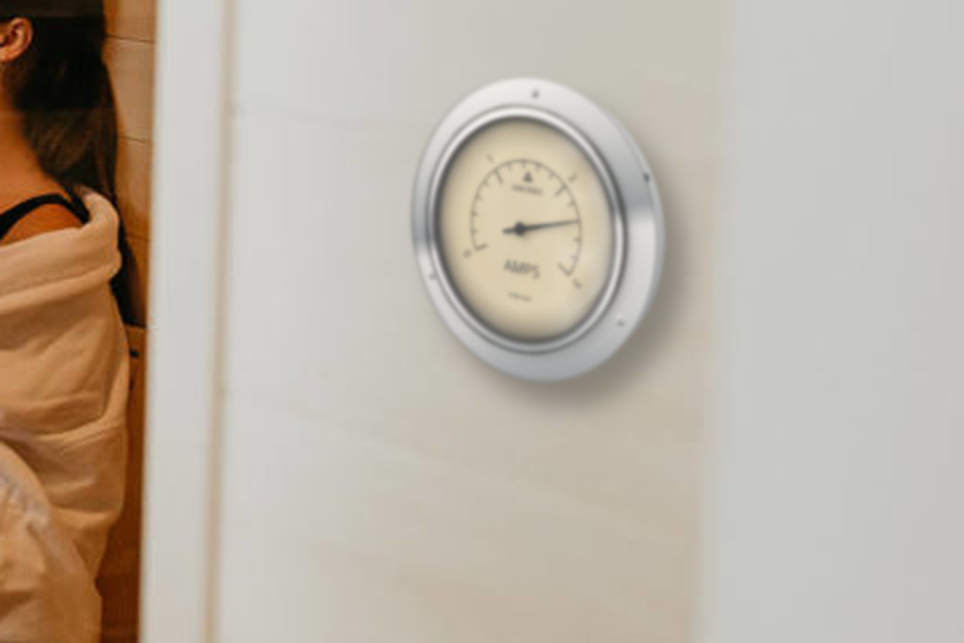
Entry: 2.4,A
